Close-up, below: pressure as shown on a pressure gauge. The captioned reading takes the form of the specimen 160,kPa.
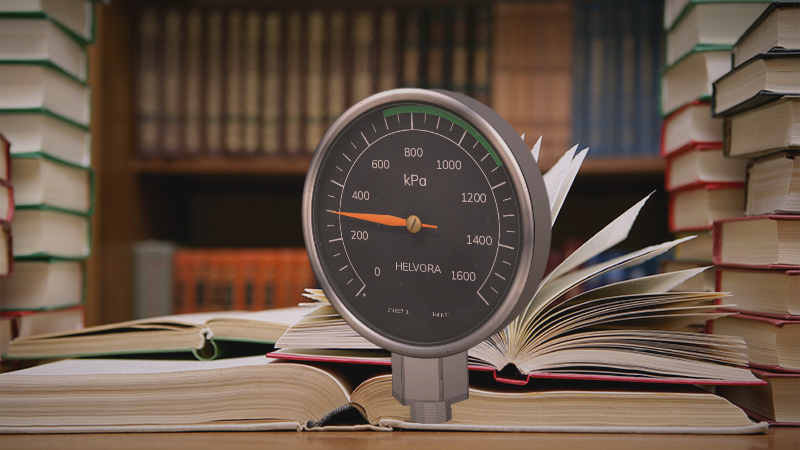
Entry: 300,kPa
